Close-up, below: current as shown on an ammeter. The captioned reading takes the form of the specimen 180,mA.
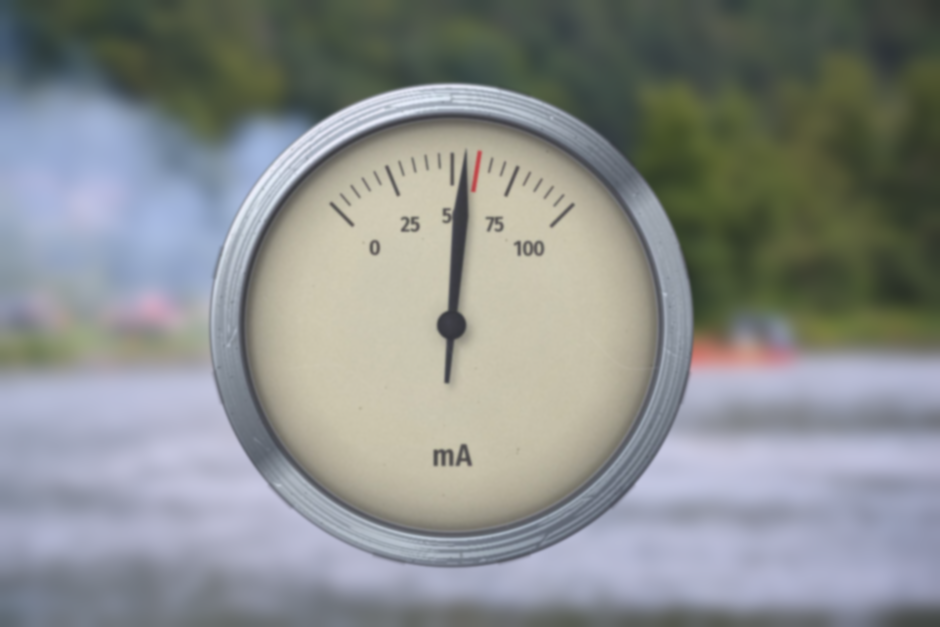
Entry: 55,mA
